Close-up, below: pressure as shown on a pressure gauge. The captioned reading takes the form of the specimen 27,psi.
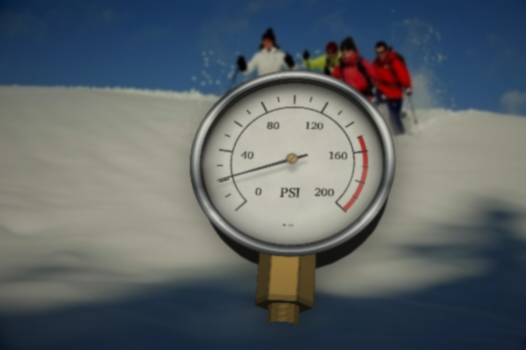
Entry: 20,psi
